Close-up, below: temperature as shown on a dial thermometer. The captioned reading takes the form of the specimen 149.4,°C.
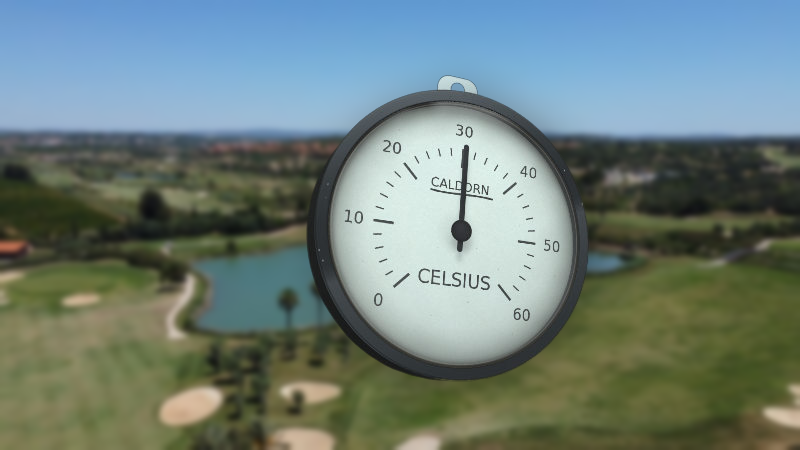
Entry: 30,°C
